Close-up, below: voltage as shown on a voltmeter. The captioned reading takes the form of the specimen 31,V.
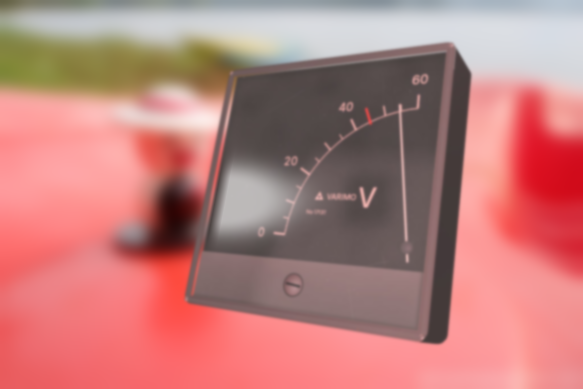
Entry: 55,V
